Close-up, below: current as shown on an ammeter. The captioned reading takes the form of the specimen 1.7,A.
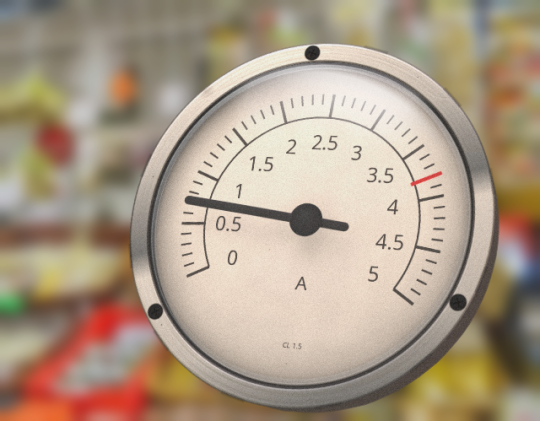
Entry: 0.7,A
